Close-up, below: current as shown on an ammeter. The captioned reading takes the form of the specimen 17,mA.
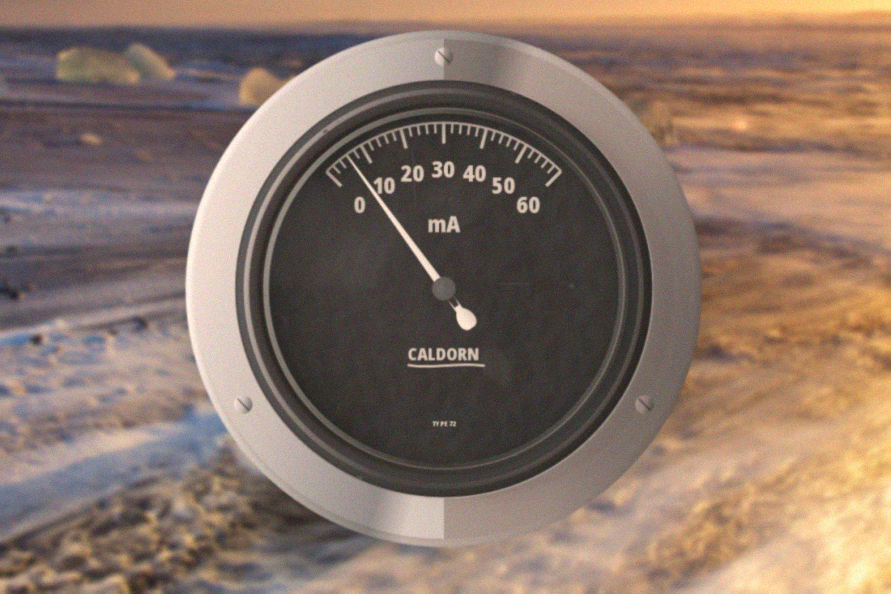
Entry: 6,mA
